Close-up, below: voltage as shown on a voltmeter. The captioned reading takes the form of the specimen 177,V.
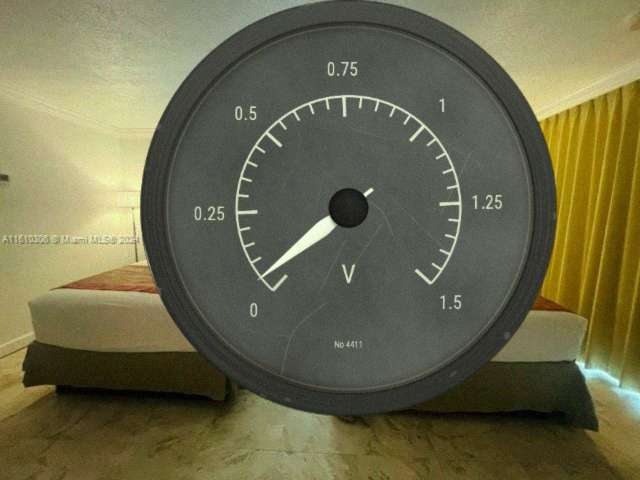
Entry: 0.05,V
